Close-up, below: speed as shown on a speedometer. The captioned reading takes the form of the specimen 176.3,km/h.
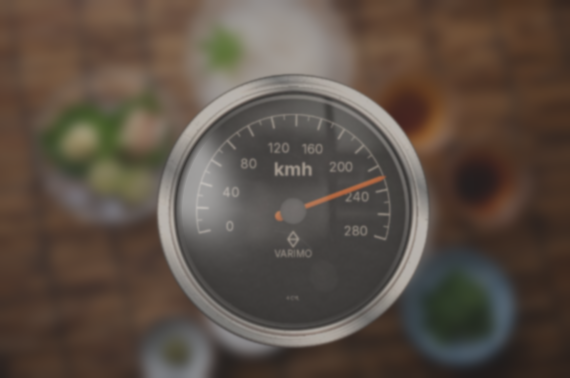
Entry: 230,km/h
